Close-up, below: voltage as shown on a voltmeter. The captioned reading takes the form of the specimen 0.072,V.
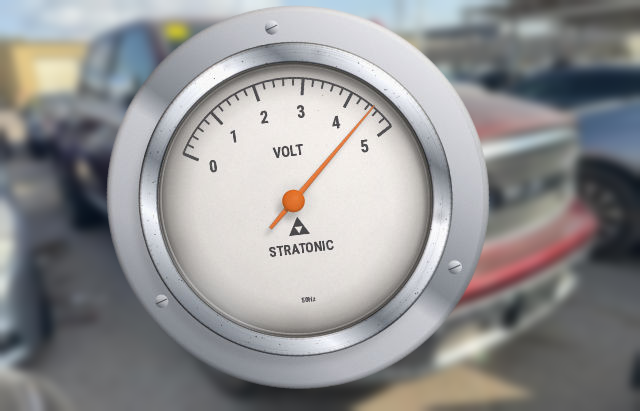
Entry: 4.5,V
